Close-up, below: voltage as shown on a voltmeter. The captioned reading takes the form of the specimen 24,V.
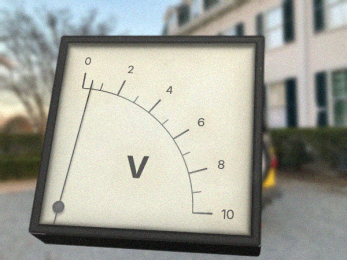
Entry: 0.5,V
